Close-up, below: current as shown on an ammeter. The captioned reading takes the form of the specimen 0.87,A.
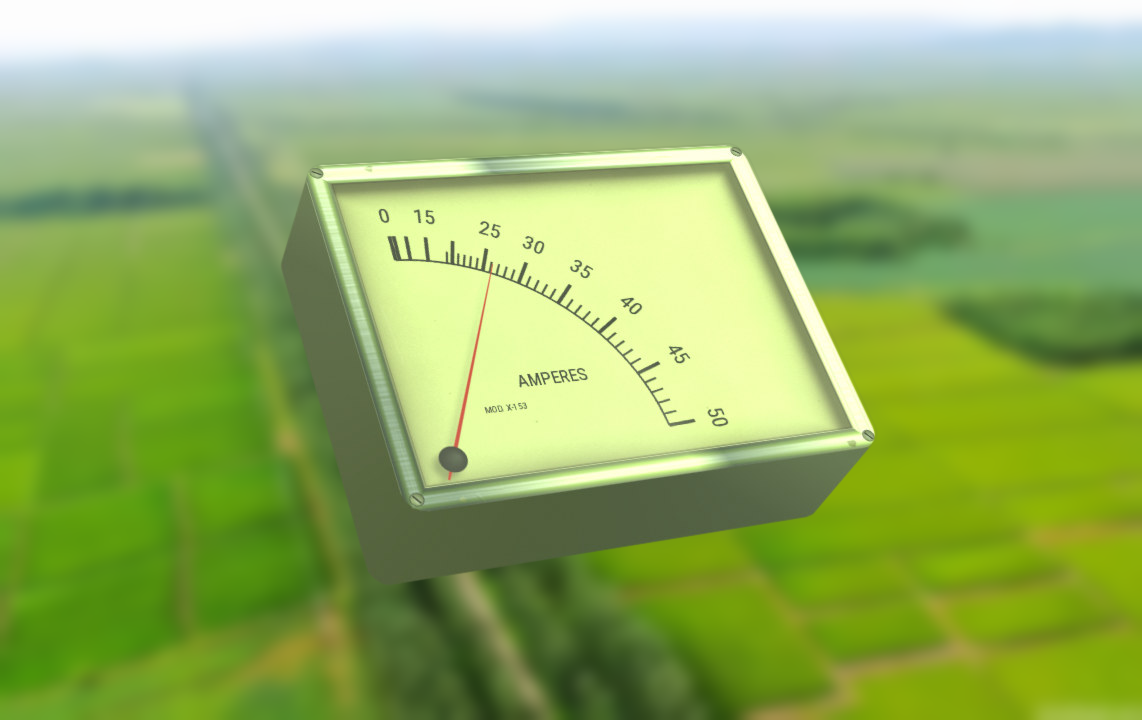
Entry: 26,A
